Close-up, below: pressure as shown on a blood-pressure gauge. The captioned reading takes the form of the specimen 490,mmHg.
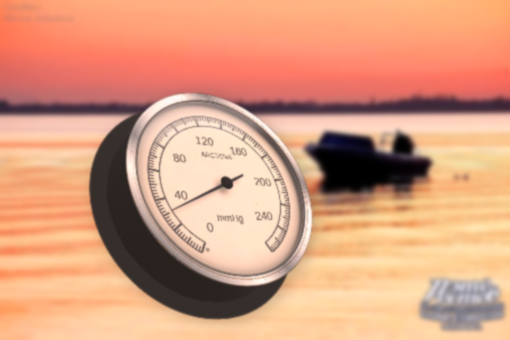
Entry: 30,mmHg
